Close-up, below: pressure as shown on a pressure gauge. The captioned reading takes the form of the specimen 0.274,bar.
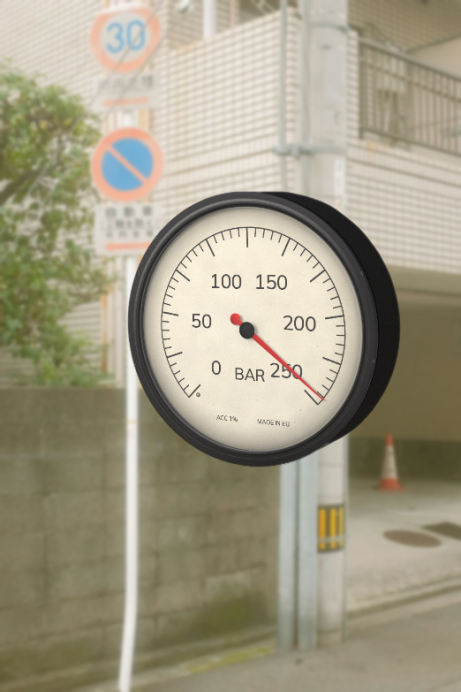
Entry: 245,bar
